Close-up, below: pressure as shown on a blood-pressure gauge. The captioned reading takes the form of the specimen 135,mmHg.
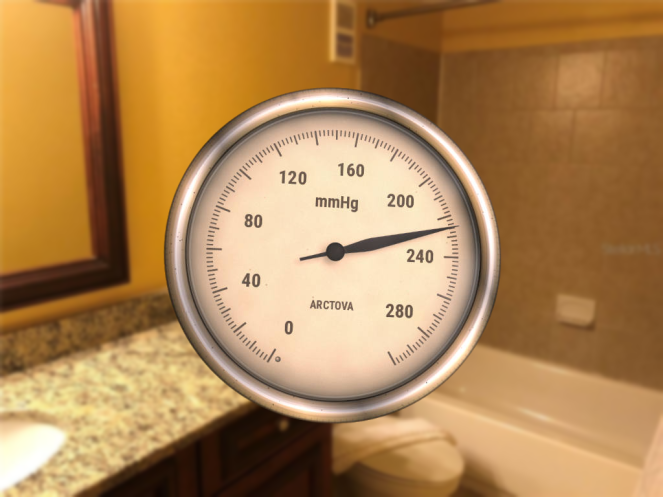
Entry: 226,mmHg
